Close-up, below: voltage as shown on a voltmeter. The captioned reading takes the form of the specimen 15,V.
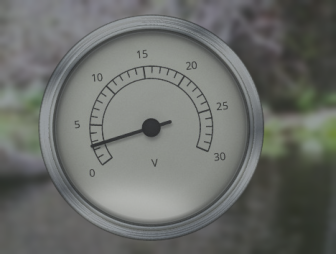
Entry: 2.5,V
